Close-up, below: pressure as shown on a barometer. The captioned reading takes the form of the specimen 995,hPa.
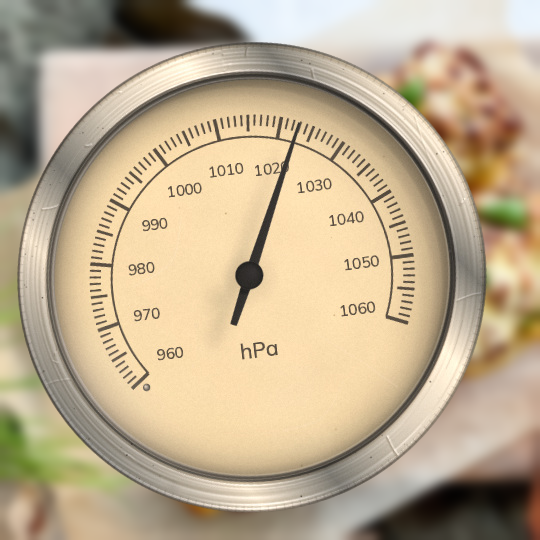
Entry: 1023,hPa
